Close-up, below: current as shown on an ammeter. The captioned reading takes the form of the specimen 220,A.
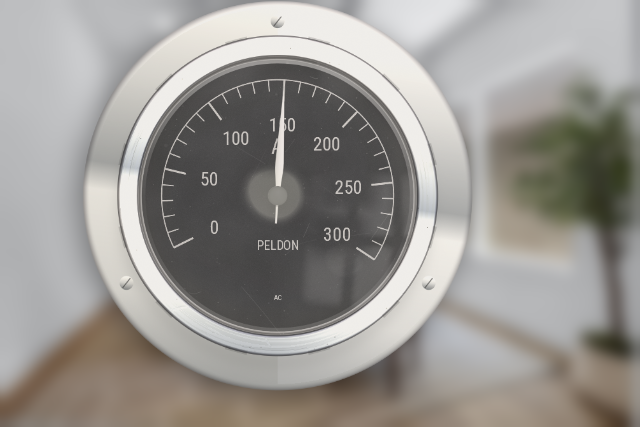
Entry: 150,A
